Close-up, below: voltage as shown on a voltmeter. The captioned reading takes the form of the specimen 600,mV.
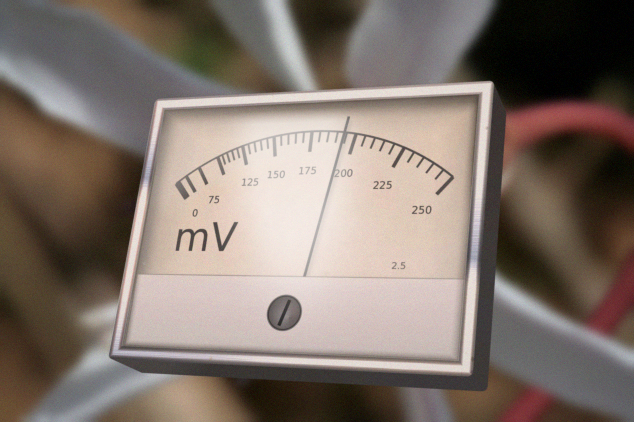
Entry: 195,mV
